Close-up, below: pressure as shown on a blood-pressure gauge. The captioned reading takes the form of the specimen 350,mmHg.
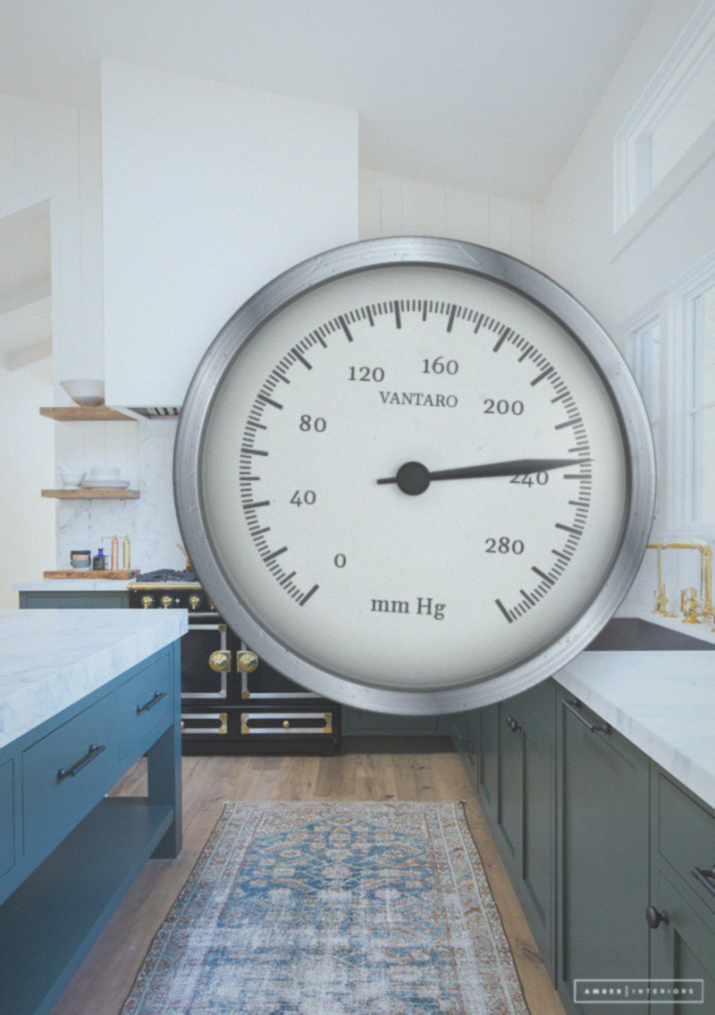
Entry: 234,mmHg
